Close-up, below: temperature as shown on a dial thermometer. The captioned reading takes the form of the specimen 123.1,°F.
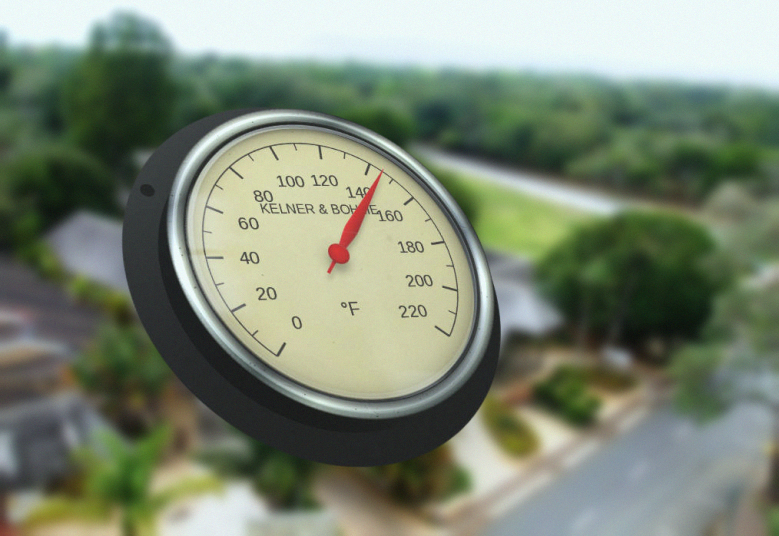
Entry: 145,°F
